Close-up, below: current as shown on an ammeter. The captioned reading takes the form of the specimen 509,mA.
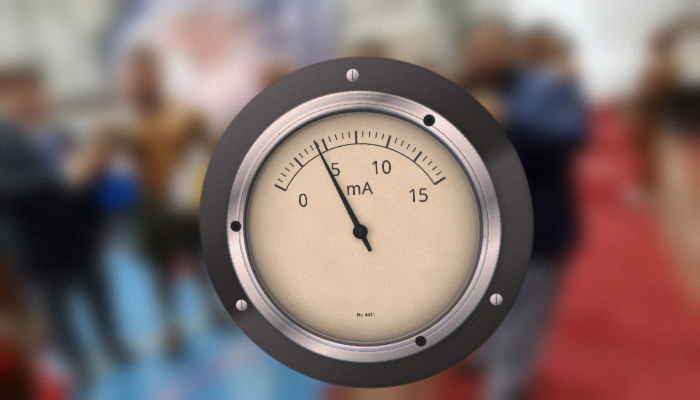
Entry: 4.5,mA
